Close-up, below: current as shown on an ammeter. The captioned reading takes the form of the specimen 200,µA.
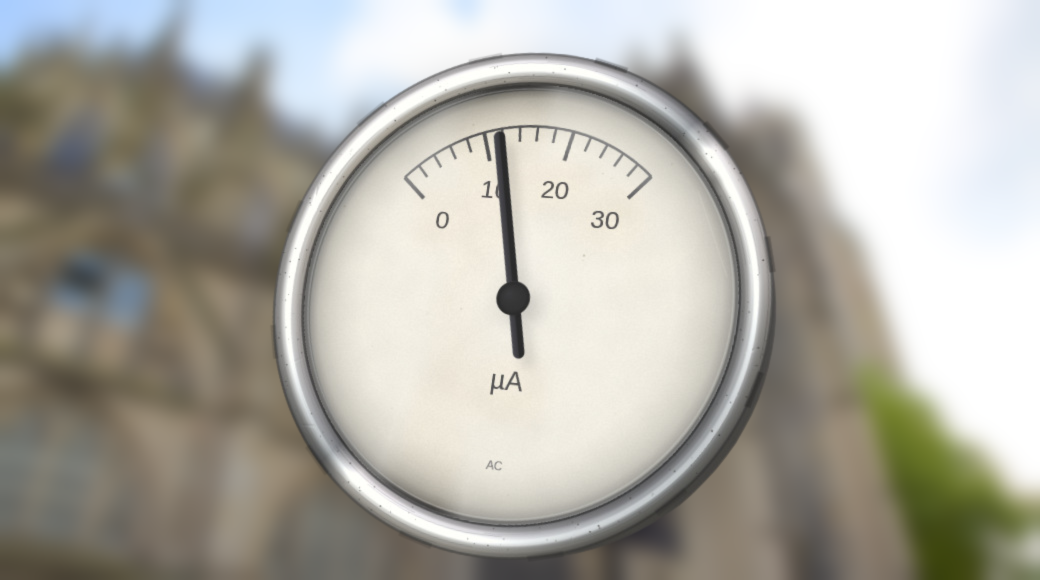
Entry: 12,µA
